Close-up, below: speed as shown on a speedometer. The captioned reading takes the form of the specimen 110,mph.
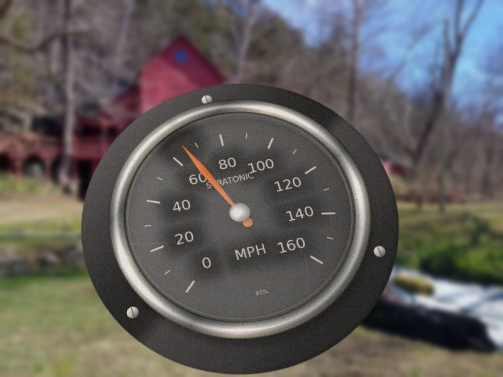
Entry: 65,mph
